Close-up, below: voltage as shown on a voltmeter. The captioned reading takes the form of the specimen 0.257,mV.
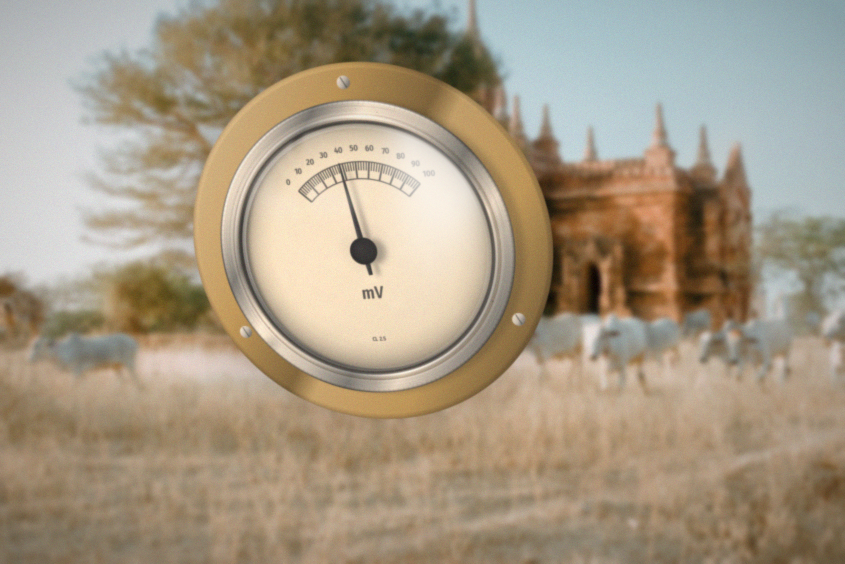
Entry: 40,mV
